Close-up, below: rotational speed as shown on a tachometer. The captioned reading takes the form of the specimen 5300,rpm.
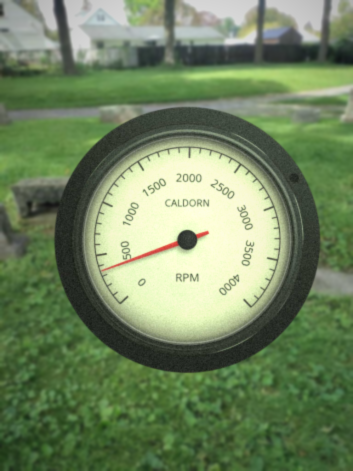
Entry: 350,rpm
